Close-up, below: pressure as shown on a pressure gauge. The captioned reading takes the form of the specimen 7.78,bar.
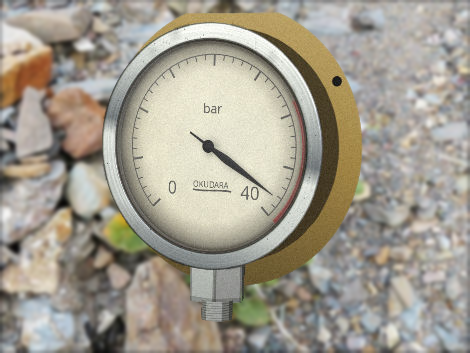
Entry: 38,bar
